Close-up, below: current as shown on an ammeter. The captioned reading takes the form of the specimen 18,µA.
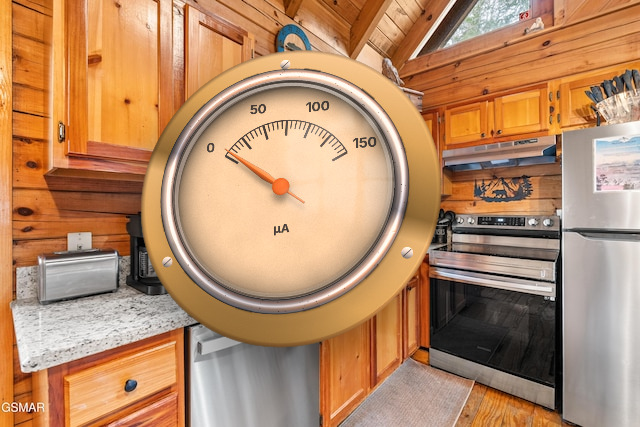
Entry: 5,µA
